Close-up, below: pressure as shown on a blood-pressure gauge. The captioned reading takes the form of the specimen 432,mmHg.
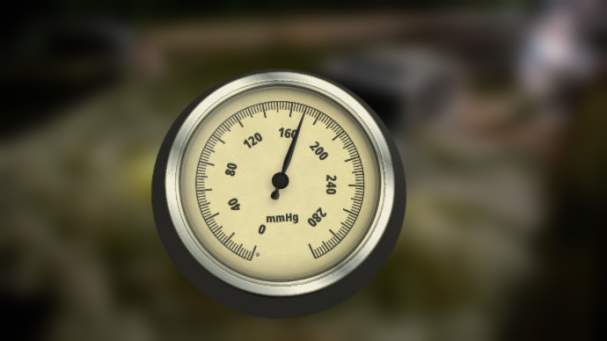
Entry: 170,mmHg
